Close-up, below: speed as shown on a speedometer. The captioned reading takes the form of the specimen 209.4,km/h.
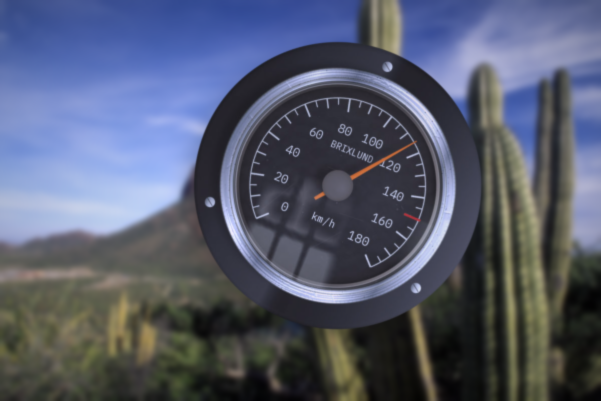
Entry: 115,km/h
